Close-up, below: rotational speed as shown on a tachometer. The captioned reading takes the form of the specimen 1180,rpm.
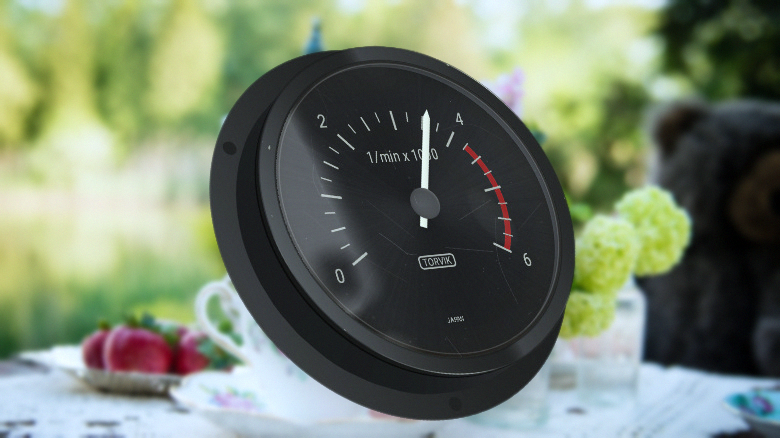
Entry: 3500,rpm
